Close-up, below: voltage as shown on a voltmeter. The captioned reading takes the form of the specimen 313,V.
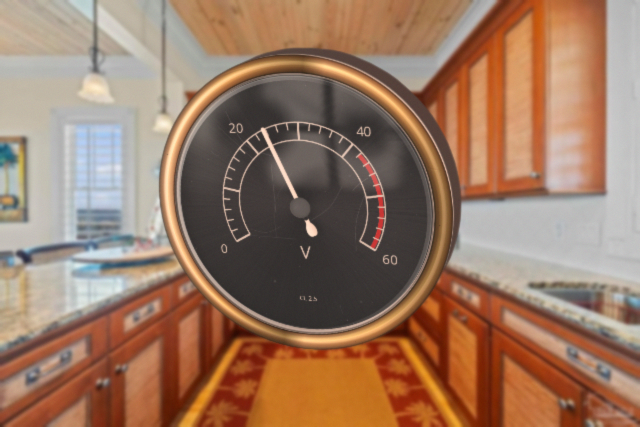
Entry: 24,V
